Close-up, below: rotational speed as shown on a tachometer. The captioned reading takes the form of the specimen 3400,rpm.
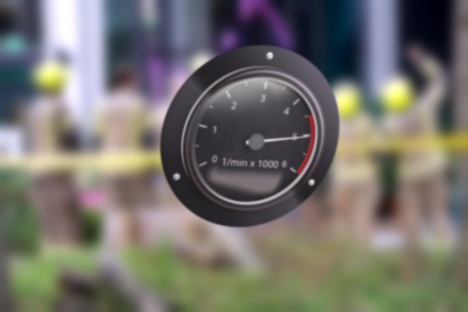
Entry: 5000,rpm
